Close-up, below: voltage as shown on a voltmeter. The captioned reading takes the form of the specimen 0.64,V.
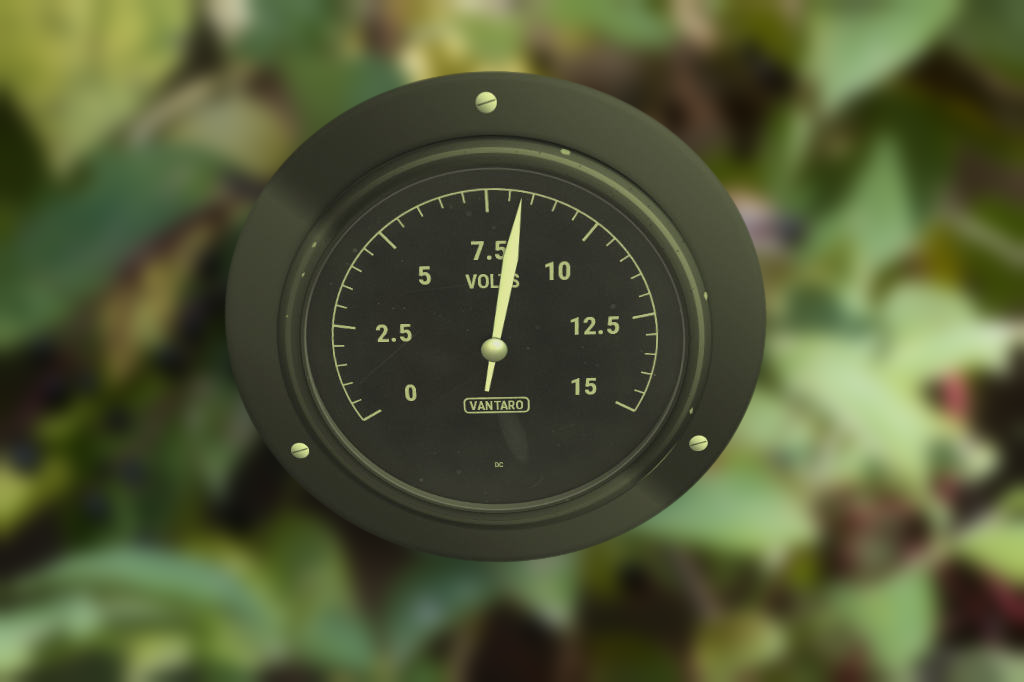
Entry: 8.25,V
